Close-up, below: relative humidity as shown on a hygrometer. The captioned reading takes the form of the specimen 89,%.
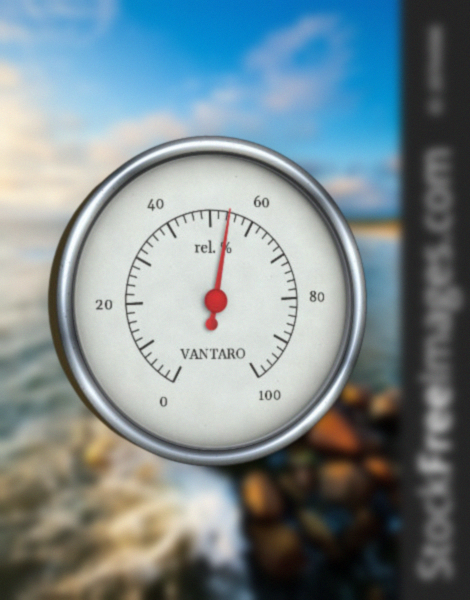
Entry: 54,%
